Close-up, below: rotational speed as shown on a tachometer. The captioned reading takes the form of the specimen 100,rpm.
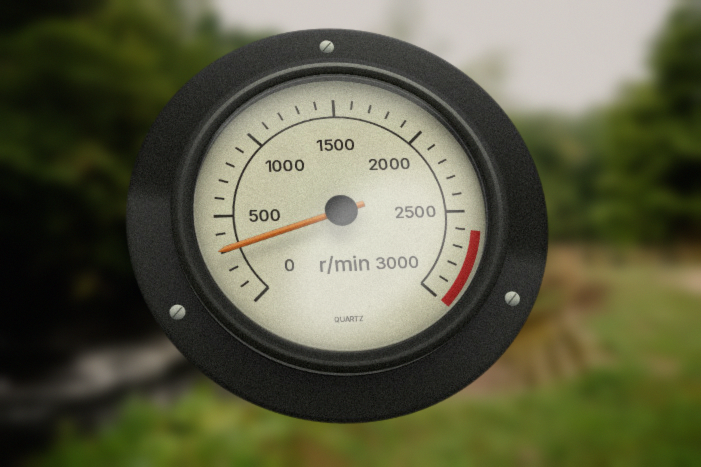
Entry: 300,rpm
